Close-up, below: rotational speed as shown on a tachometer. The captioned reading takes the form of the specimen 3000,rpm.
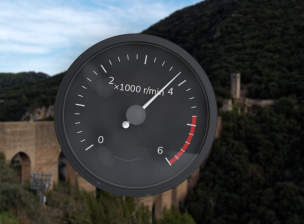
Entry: 3800,rpm
